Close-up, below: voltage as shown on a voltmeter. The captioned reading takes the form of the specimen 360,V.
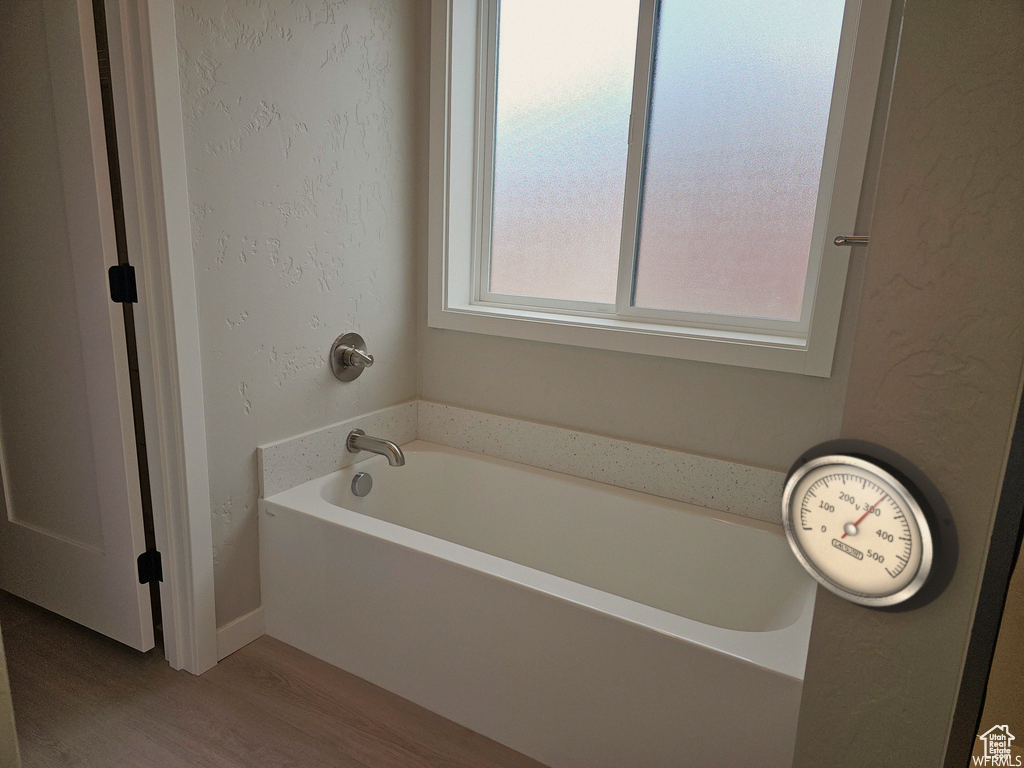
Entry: 300,V
